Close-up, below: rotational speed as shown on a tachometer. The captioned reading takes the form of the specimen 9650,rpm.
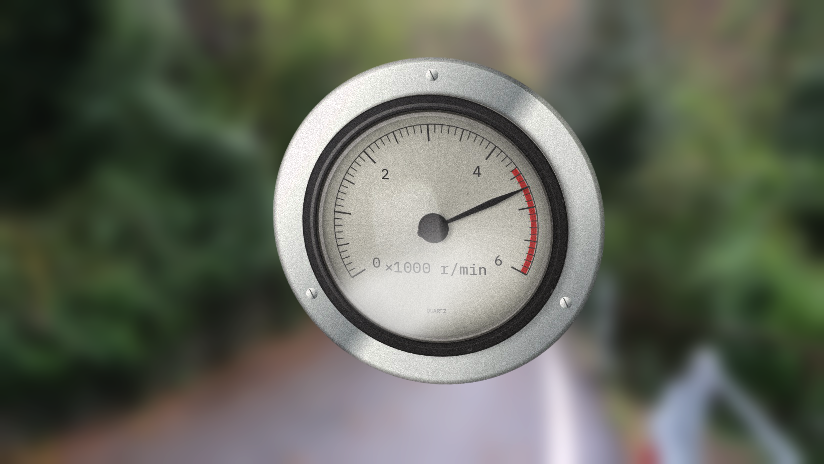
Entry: 4700,rpm
